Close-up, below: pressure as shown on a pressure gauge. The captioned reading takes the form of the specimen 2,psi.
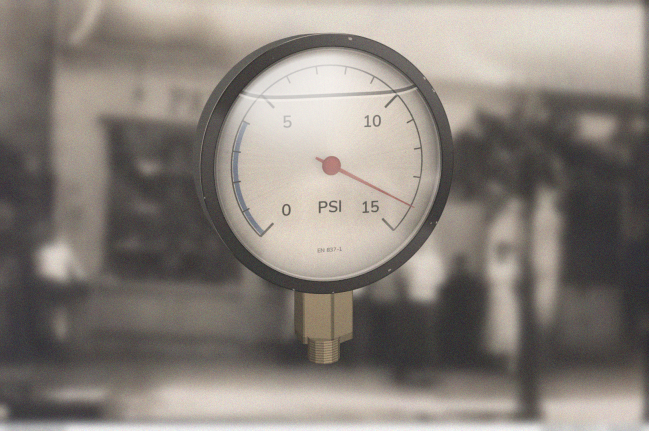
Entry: 14,psi
